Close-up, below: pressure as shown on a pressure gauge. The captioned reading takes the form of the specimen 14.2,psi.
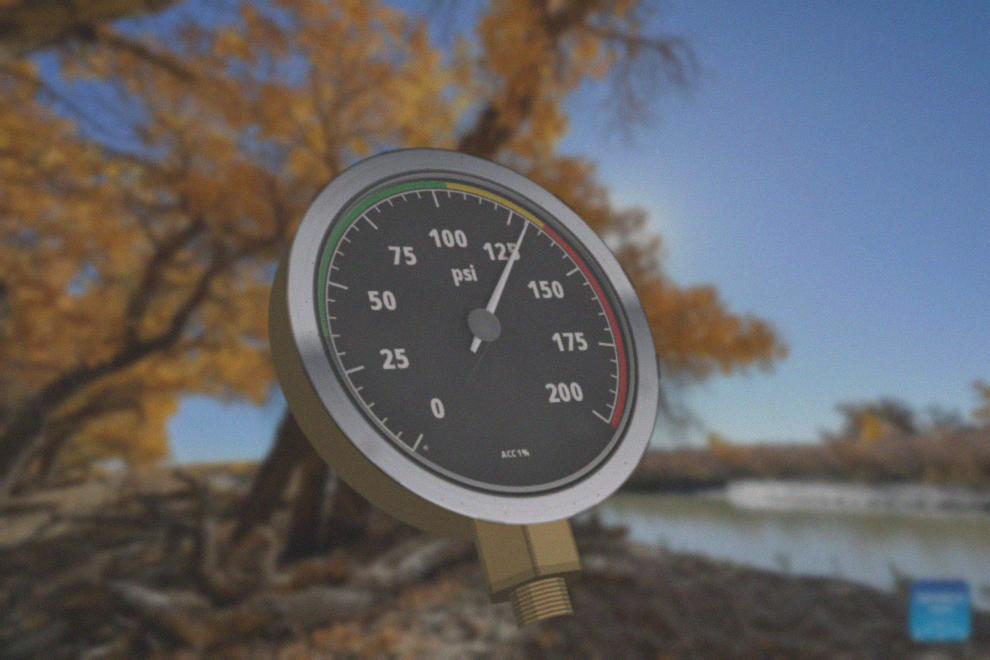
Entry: 130,psi
